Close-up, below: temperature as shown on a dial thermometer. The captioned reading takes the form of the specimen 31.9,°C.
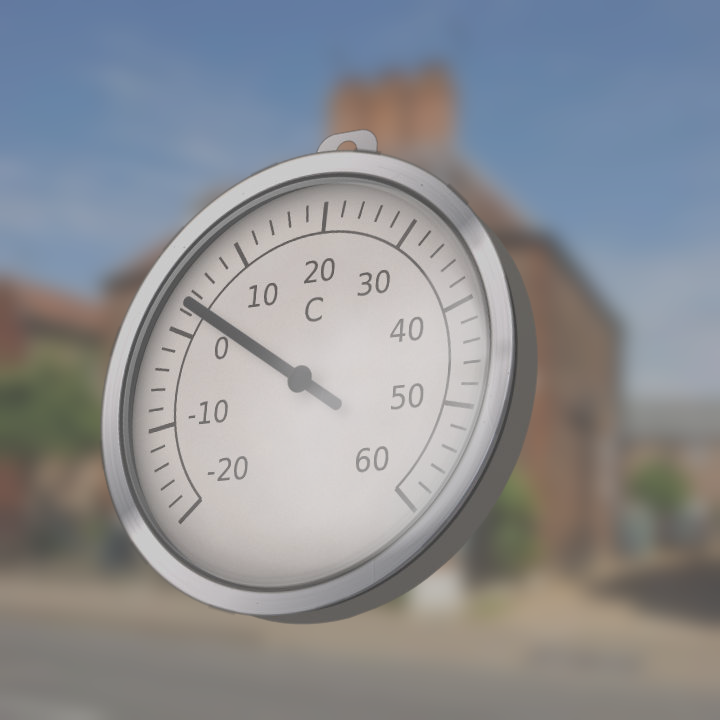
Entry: 3,°C
